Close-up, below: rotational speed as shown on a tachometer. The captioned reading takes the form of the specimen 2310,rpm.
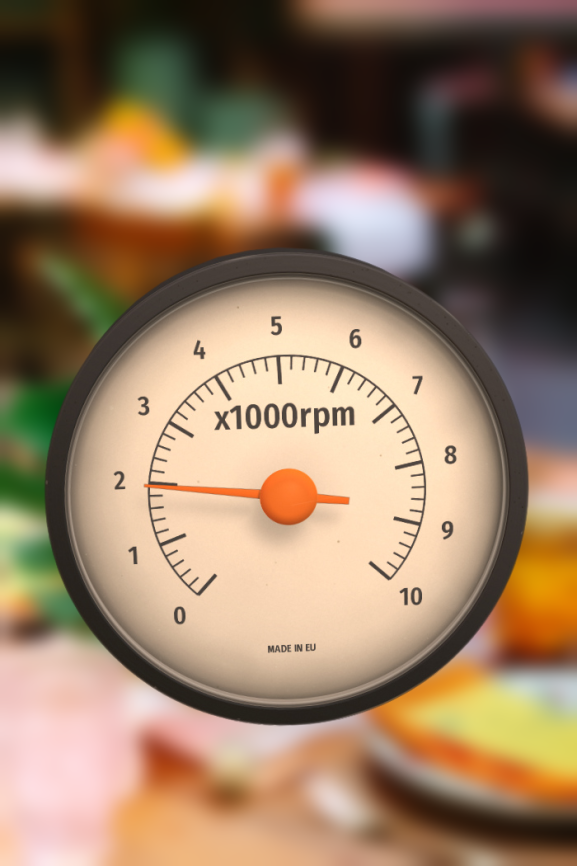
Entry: 2000,rpm
